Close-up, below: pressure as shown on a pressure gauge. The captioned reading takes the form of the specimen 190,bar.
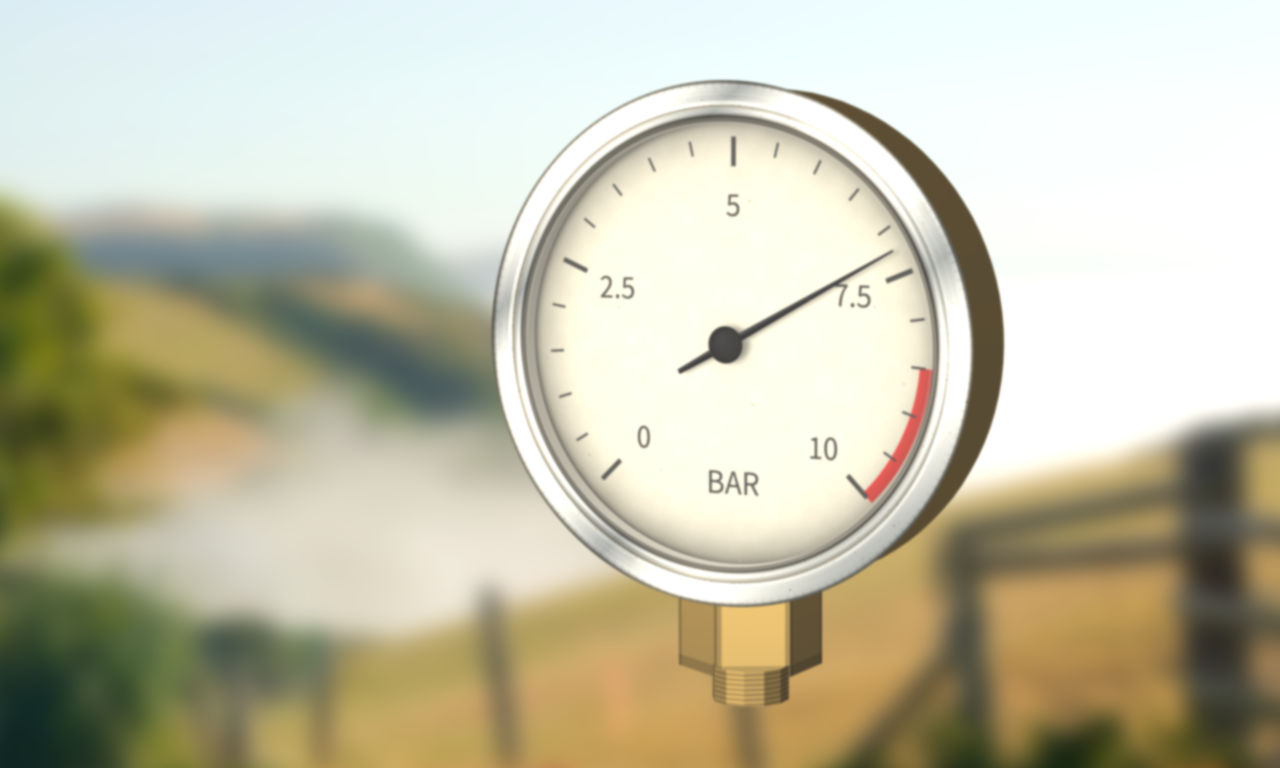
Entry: 7.25,bar
